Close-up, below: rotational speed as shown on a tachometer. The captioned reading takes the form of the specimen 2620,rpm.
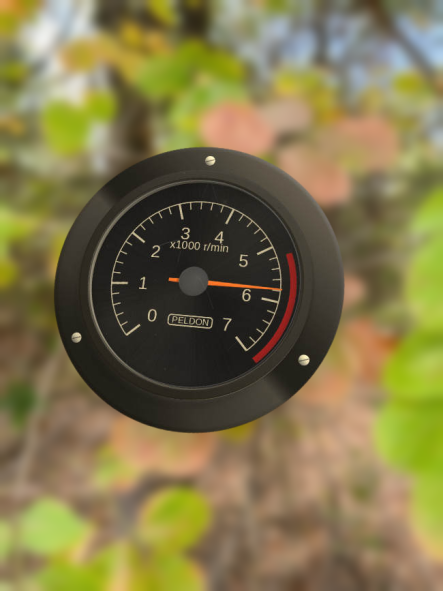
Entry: 5800,rpm
